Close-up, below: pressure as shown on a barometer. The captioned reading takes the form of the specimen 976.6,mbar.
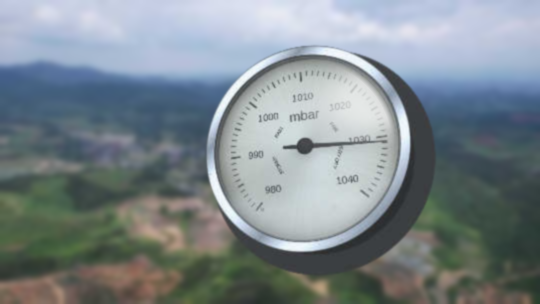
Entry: 1031,mbar
